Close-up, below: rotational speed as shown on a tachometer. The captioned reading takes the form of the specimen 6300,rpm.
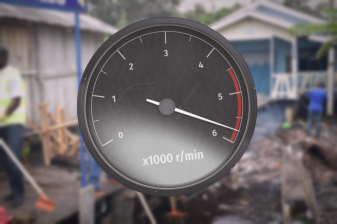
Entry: 5750,rpm
